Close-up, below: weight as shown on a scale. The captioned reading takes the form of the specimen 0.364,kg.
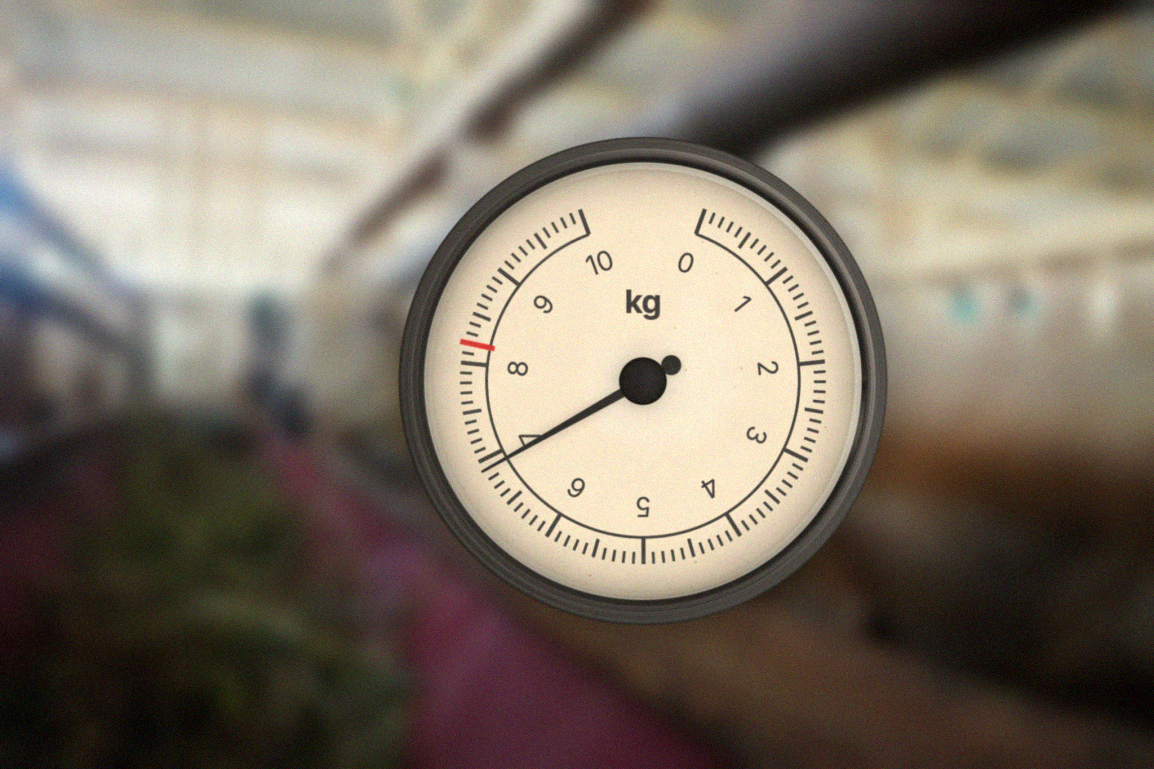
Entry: 6.9,kg
